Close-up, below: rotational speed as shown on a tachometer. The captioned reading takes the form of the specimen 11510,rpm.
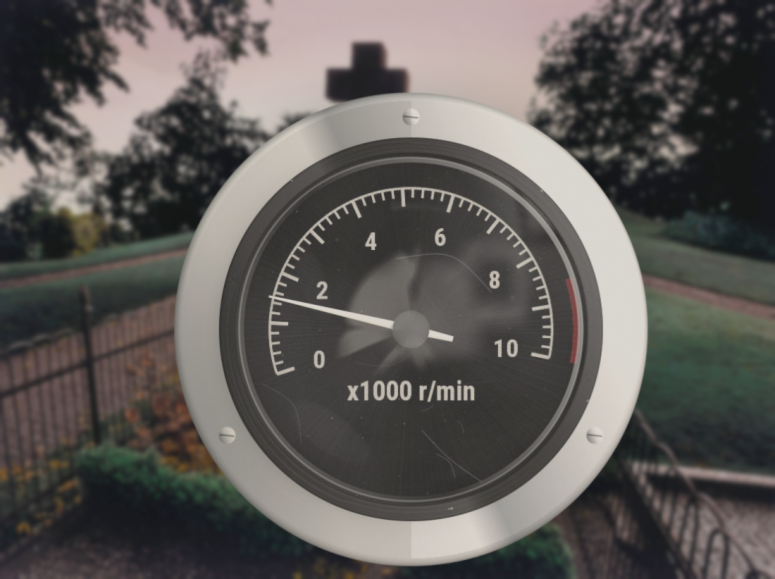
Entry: 1500,rpm
